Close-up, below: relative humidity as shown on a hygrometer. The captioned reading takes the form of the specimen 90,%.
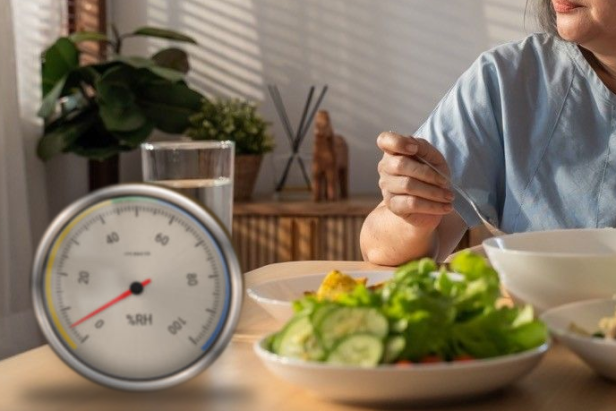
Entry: 5,%
